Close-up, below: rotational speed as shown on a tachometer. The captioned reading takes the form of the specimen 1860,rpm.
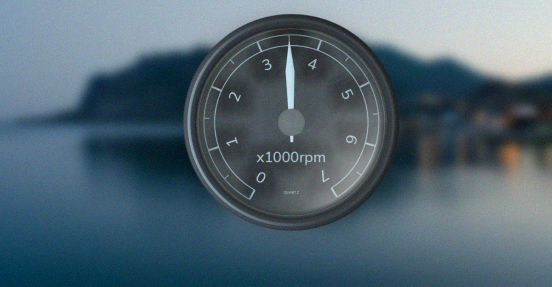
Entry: 3500,rpm
